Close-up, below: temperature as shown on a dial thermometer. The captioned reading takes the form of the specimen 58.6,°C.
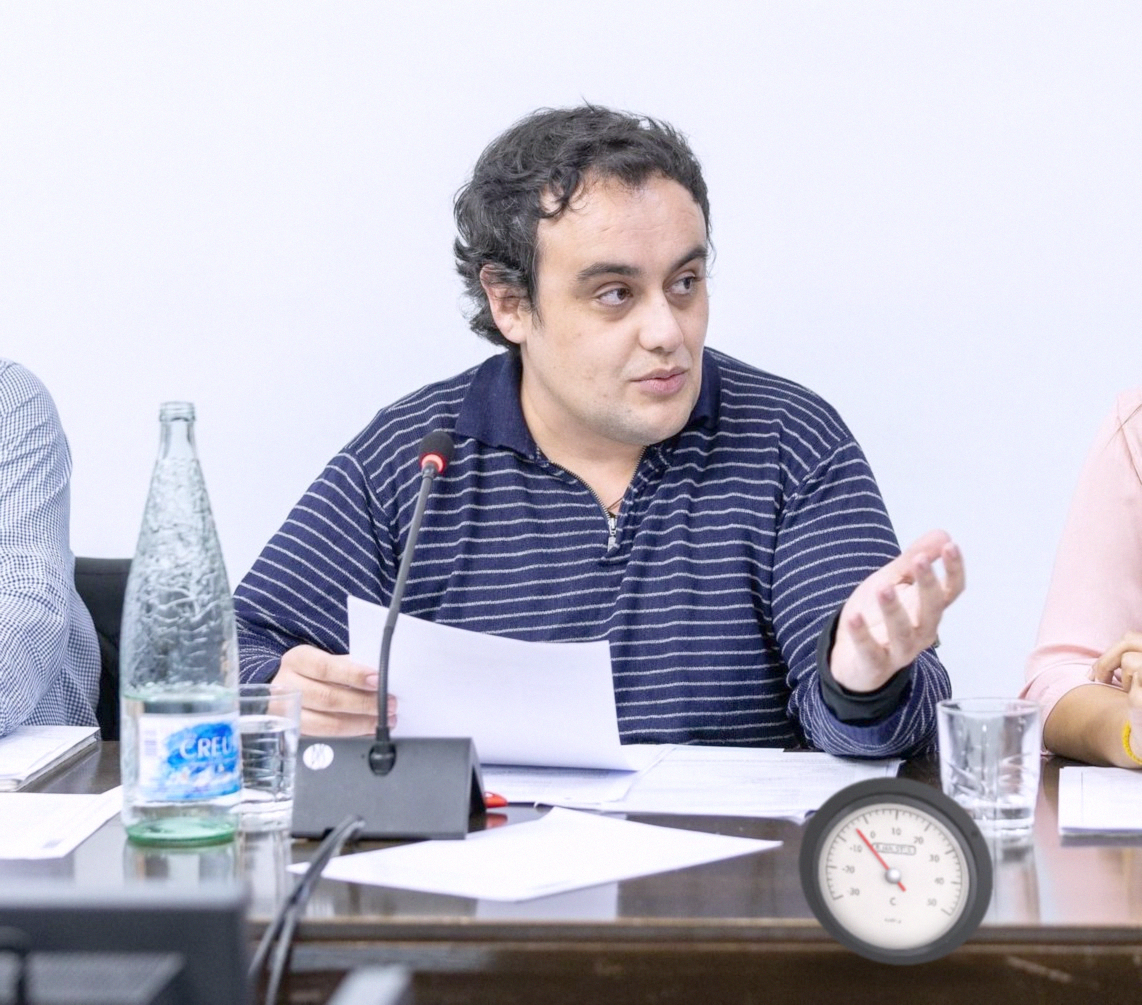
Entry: -4,°C
